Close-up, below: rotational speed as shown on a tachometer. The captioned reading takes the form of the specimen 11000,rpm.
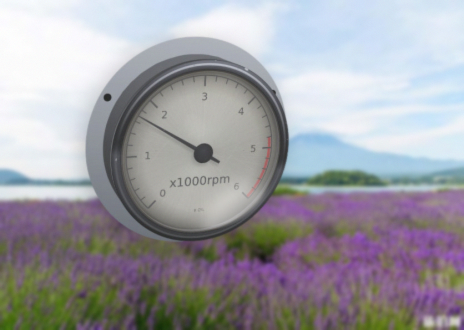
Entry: 1700,rpm
